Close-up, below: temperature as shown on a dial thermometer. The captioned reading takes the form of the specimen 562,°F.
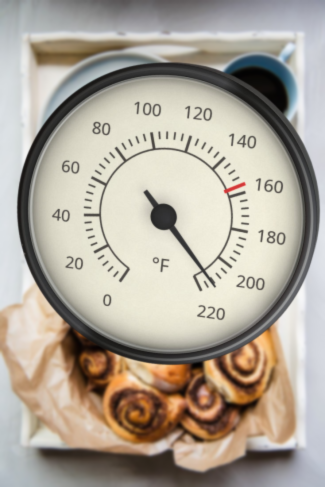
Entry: 212,°F
